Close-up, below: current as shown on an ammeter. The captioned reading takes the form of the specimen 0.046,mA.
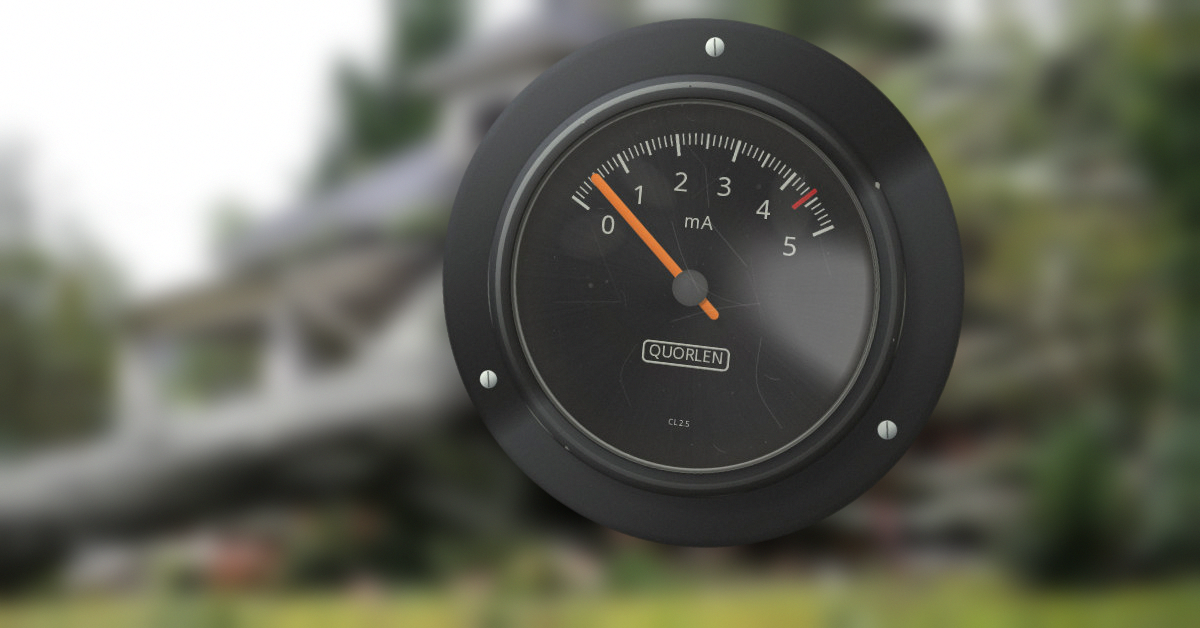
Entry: 0.5,mA
